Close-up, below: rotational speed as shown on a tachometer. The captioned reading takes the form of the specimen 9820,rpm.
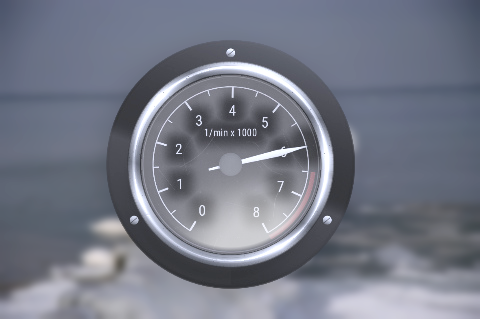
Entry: 6000,rpm
